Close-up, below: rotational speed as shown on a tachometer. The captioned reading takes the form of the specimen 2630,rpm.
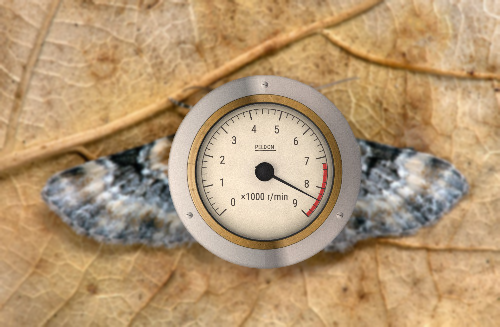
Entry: 8400,rpm
